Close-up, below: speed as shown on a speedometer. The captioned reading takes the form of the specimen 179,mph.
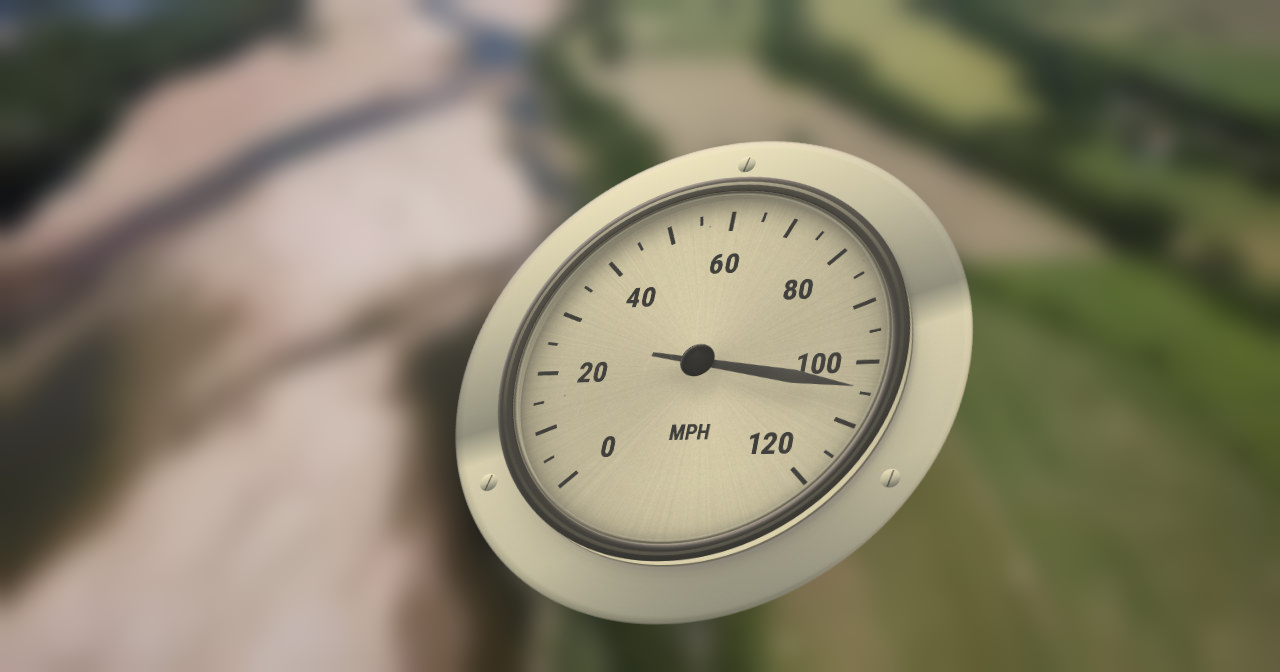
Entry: 105,mph
